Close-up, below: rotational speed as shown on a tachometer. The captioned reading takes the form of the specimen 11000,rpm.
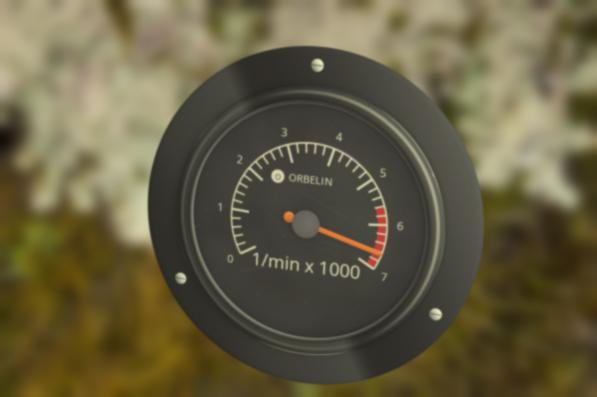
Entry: 6600,rpm
